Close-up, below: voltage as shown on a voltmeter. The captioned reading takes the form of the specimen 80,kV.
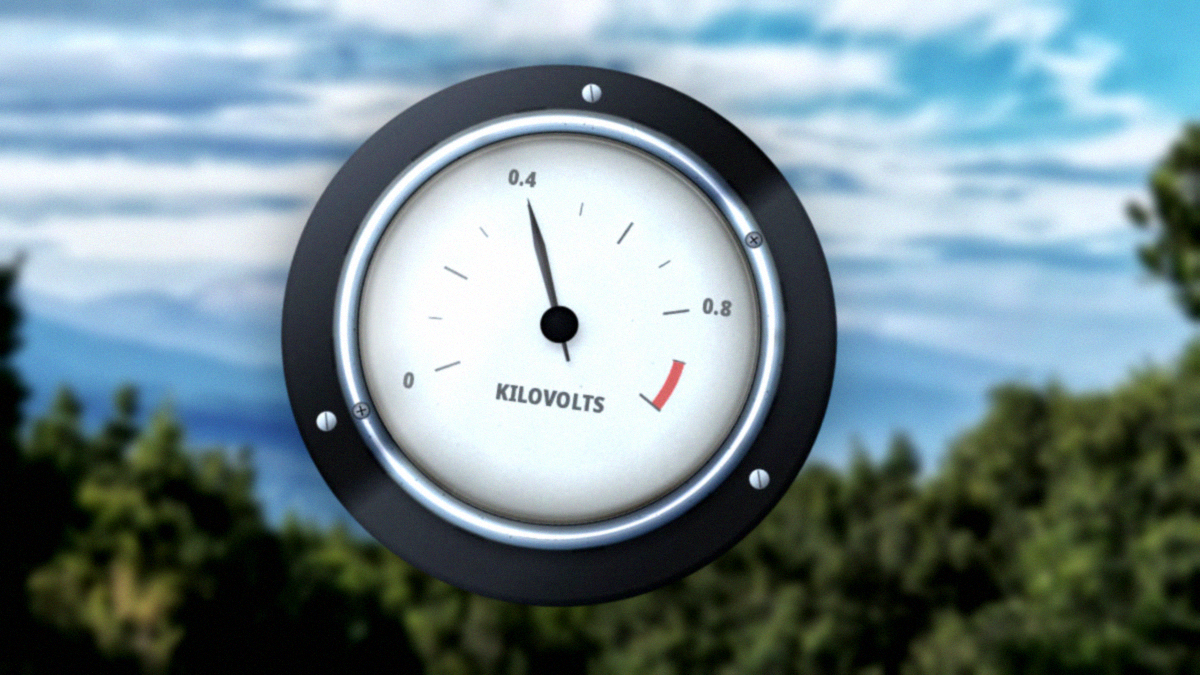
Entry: 0.4,kV
